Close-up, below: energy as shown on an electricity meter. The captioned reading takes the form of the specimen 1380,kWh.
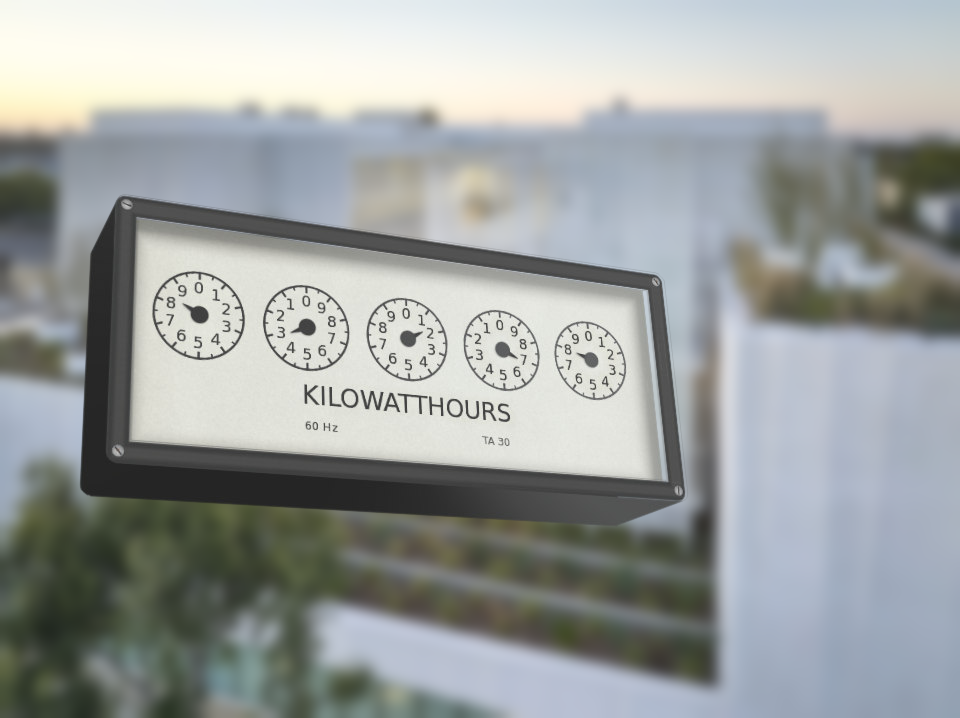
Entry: 83168,kWh
